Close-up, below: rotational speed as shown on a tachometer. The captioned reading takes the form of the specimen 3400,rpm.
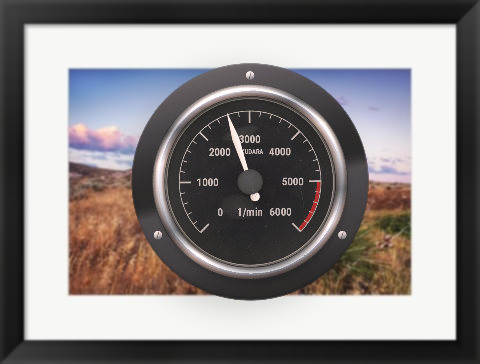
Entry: 2600,rpm
